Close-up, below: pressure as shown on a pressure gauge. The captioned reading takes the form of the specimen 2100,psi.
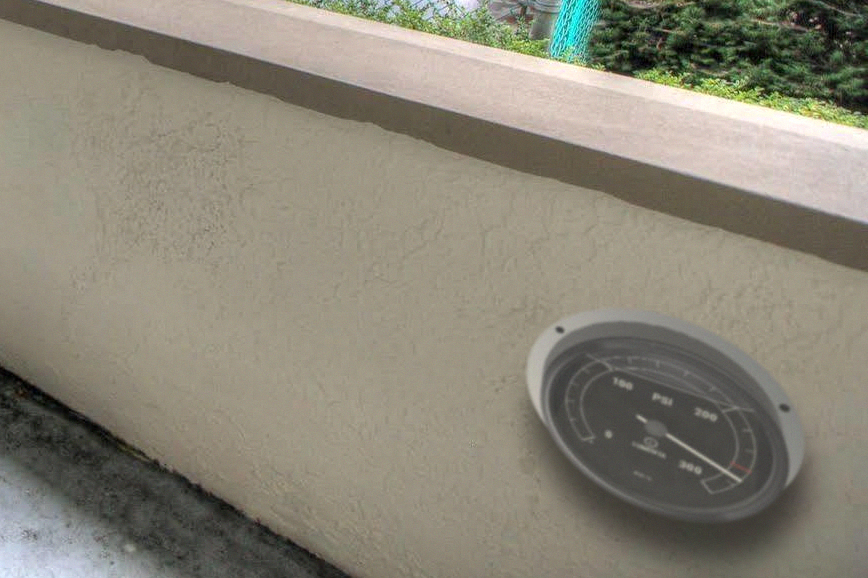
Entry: 270,psi
